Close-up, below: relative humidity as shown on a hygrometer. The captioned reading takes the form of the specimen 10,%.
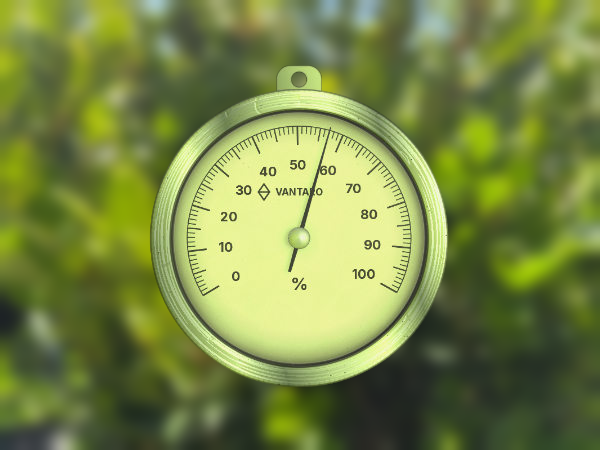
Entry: 57,%
